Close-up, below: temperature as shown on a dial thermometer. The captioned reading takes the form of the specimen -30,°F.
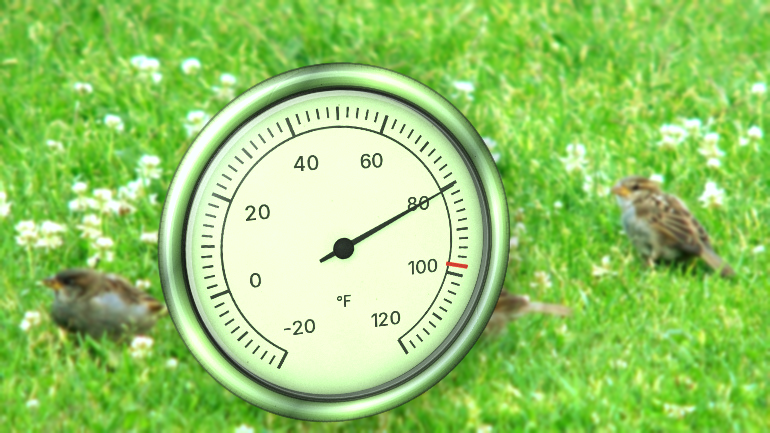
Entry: 80,°F
